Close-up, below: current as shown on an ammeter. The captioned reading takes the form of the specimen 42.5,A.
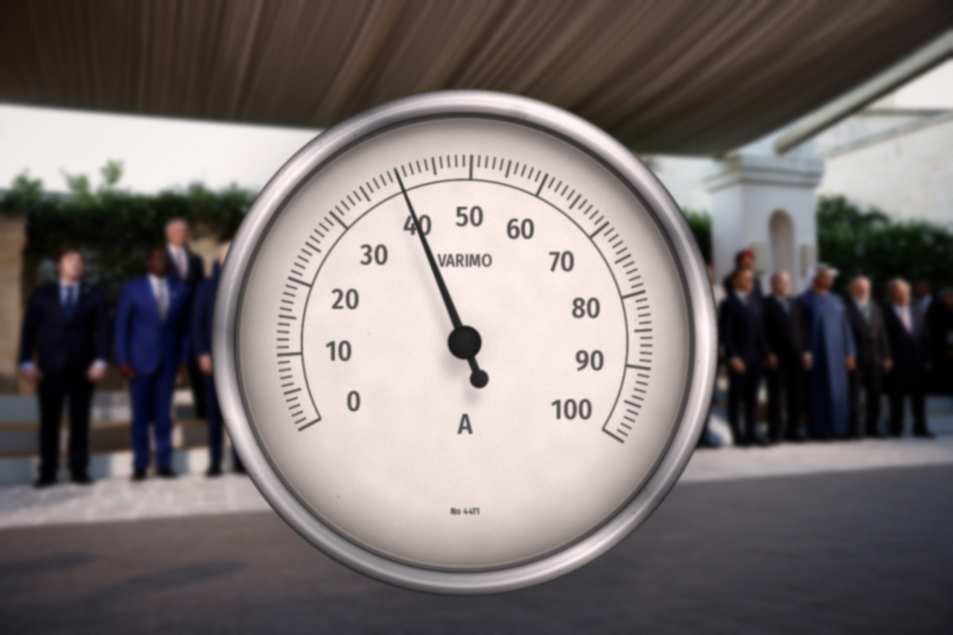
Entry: 40,A
